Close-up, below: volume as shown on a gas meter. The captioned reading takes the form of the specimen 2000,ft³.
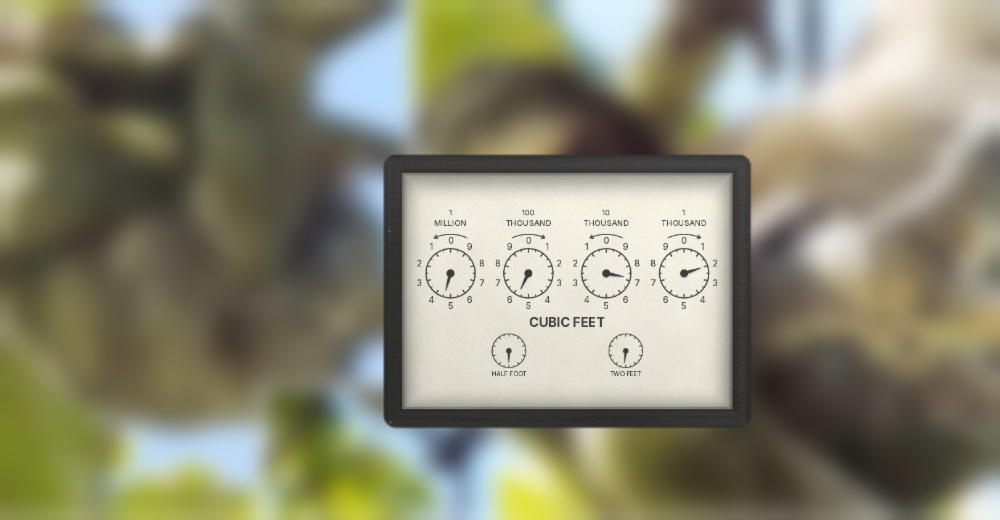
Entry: 457200,ft³
